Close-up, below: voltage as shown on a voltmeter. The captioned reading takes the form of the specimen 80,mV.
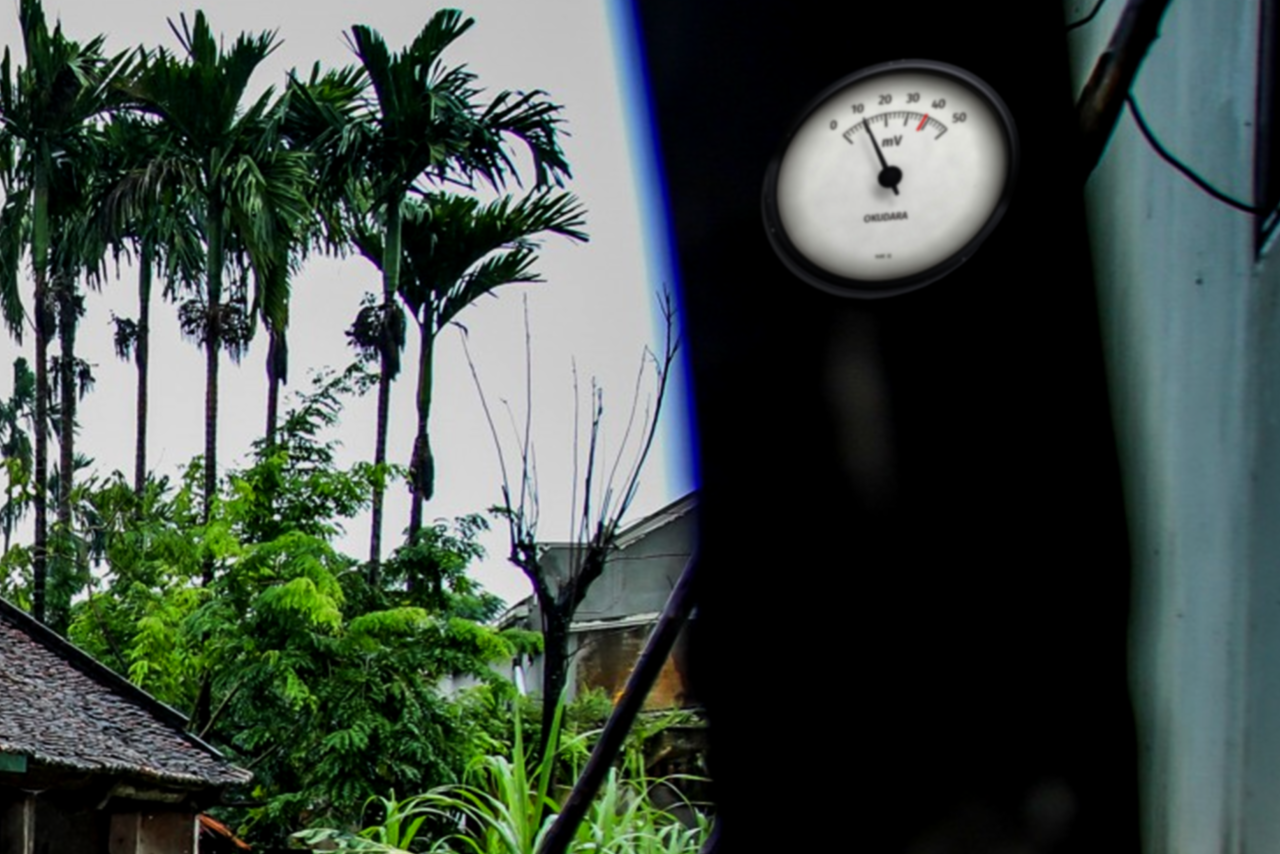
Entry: 10,mV
